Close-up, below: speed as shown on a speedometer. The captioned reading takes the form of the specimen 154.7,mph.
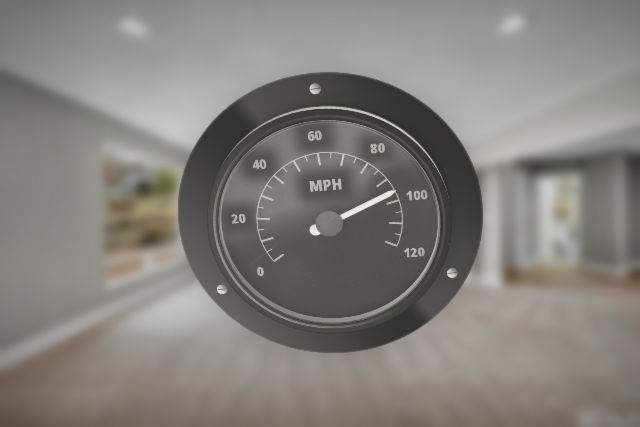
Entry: 95,mph
